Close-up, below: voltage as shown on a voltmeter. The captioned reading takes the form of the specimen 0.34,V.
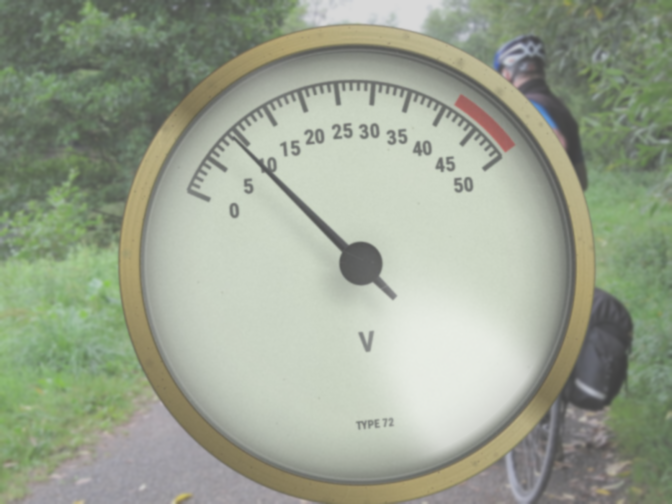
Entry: 9,V
